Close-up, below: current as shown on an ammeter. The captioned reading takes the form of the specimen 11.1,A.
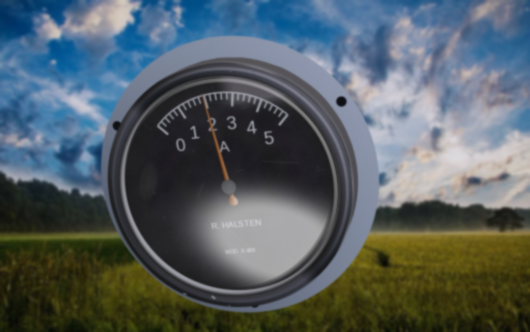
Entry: 2,A
